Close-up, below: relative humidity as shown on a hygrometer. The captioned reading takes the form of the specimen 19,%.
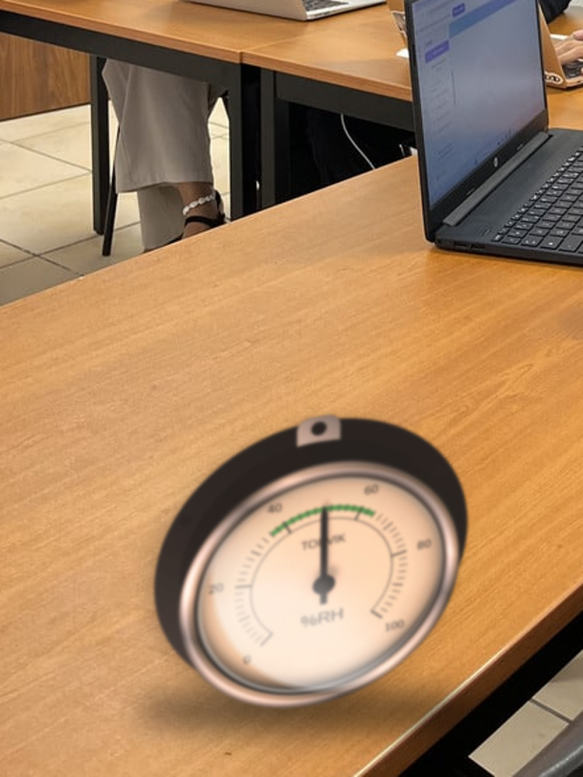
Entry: 50,%
